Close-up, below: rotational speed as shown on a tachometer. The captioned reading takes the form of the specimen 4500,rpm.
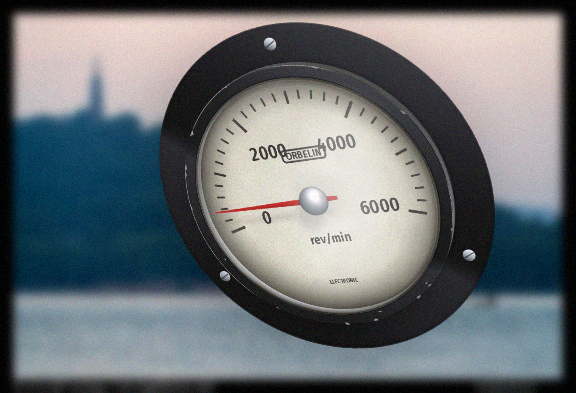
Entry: 400,rpm
